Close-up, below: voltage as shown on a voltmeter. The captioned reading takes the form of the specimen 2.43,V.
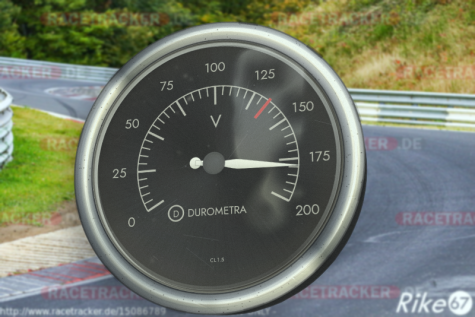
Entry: 180,V
